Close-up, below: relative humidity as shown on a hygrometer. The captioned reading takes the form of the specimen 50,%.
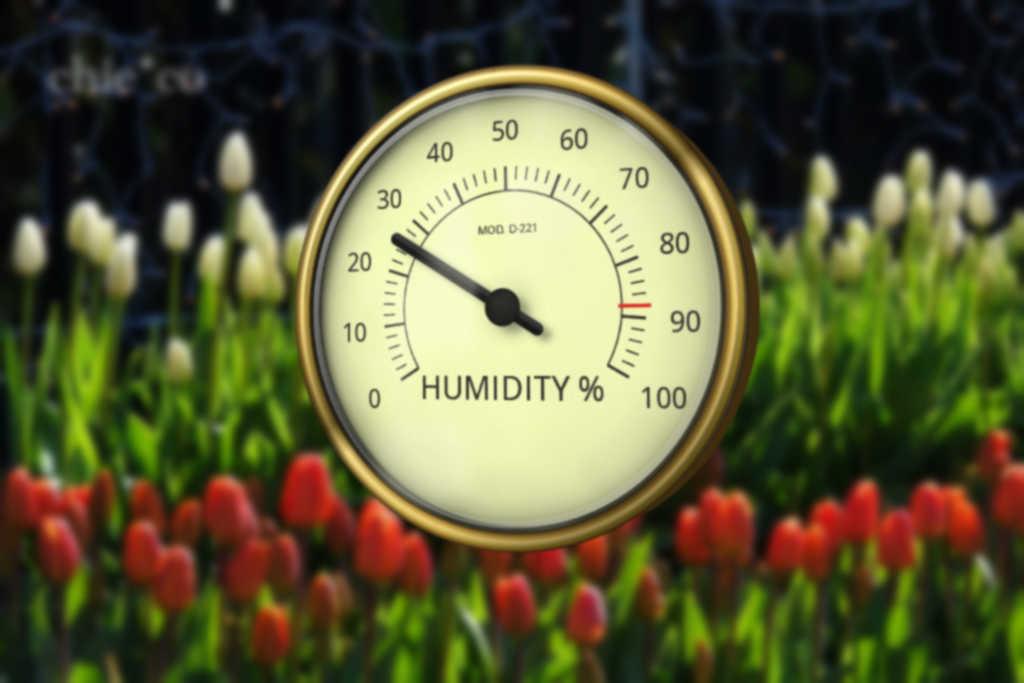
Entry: 26,%
